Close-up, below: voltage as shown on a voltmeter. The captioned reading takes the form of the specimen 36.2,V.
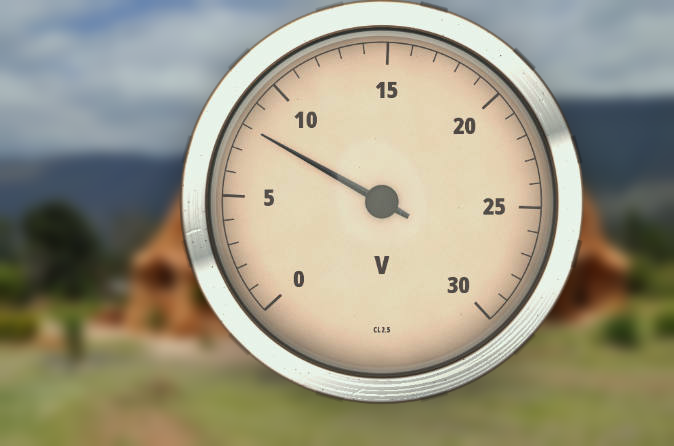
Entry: 8,V
